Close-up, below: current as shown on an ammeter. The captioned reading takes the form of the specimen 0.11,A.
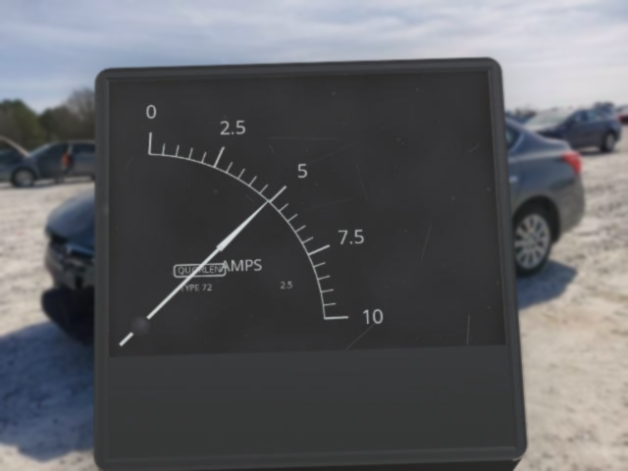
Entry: 5,A
